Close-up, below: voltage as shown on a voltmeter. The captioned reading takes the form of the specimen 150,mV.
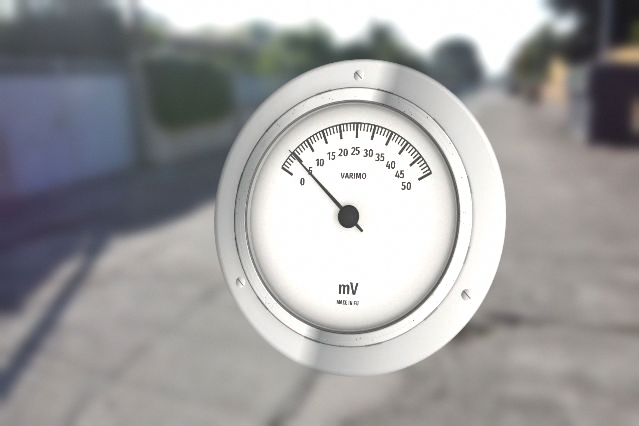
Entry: 5,mV
